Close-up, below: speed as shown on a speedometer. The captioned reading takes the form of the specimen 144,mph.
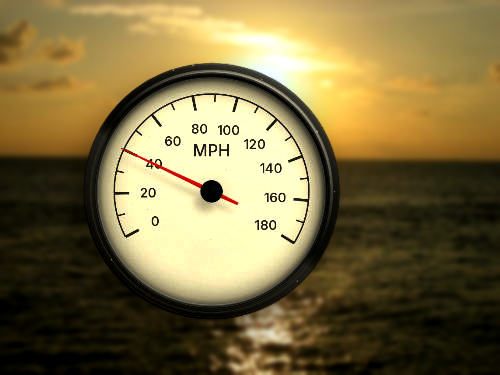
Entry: 40,mph
